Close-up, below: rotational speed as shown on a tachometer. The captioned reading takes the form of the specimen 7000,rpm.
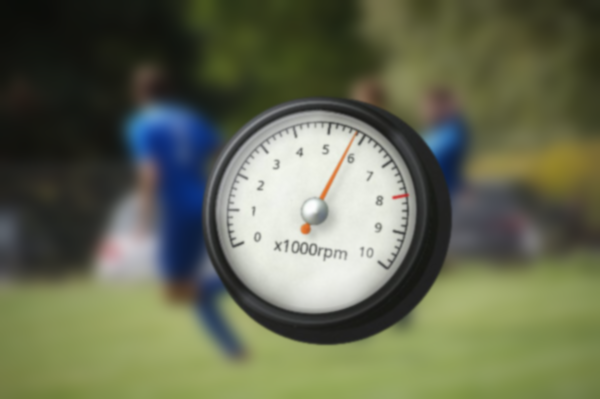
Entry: 5800,rpm
